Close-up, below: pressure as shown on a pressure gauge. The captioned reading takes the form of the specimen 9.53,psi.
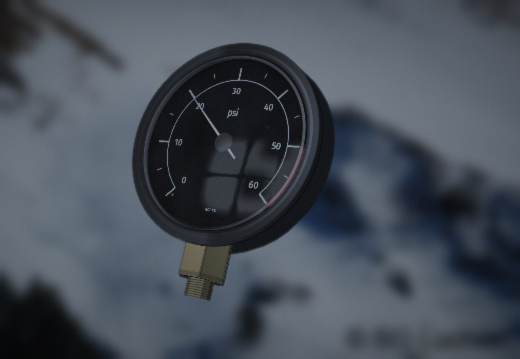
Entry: 20,psi
